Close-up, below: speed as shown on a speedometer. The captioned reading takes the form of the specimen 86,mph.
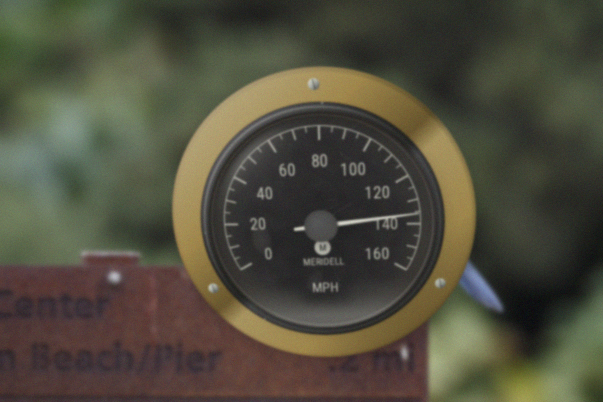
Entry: 135,mph
